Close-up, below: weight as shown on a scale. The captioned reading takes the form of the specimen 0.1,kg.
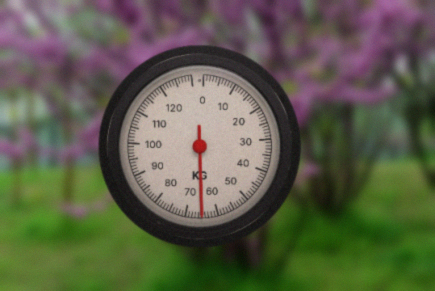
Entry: 65,kg
